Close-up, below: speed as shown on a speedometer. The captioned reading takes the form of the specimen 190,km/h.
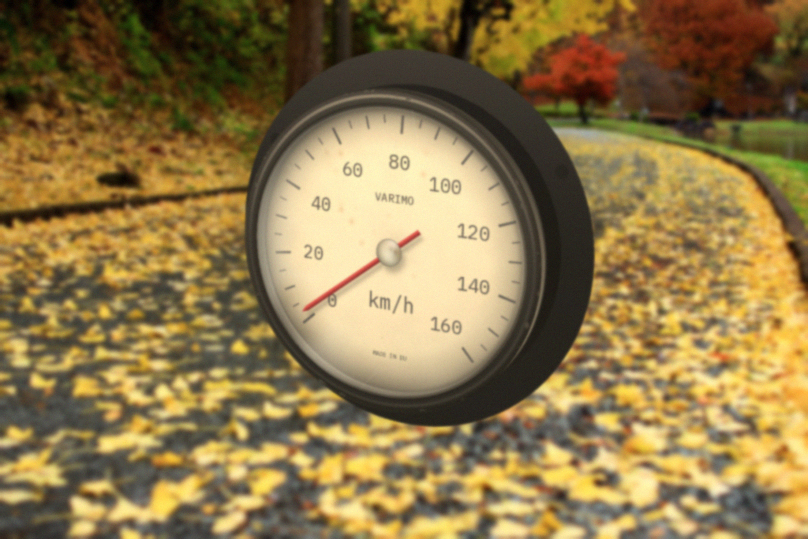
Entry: 2.5,km/h
